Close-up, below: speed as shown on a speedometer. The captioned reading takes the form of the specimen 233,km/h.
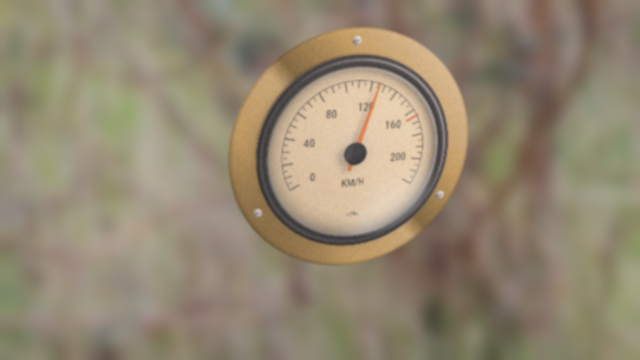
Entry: 125,km/h
